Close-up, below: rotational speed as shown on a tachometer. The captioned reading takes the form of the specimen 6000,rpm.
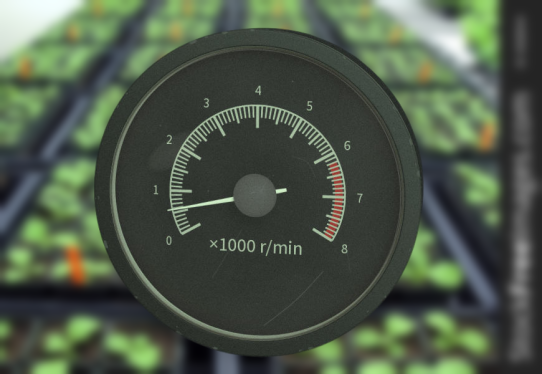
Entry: 600,rpm
